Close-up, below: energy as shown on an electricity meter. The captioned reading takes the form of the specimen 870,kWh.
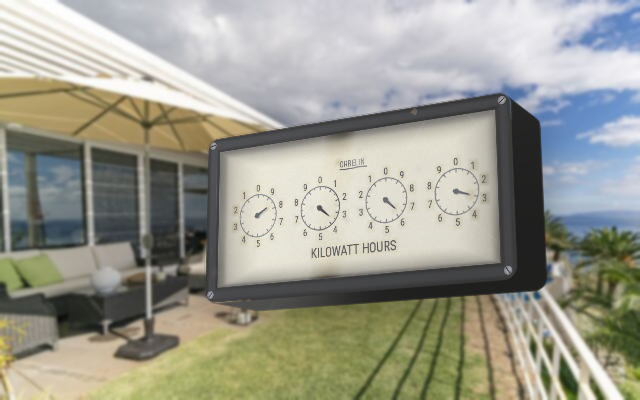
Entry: 8363,kWh
